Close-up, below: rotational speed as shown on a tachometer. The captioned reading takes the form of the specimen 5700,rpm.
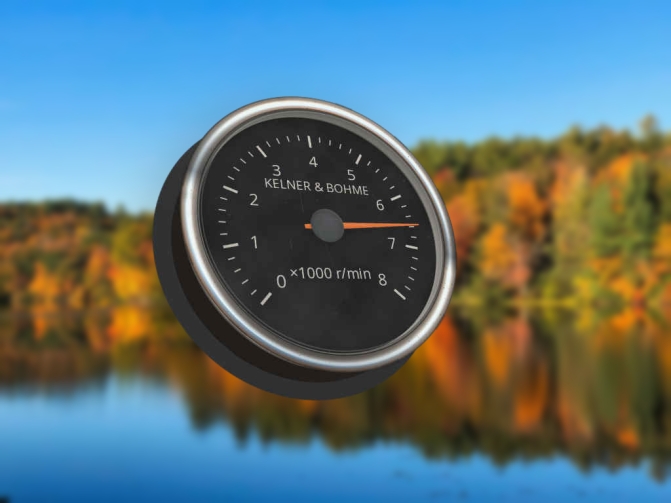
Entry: 6600,rpm
